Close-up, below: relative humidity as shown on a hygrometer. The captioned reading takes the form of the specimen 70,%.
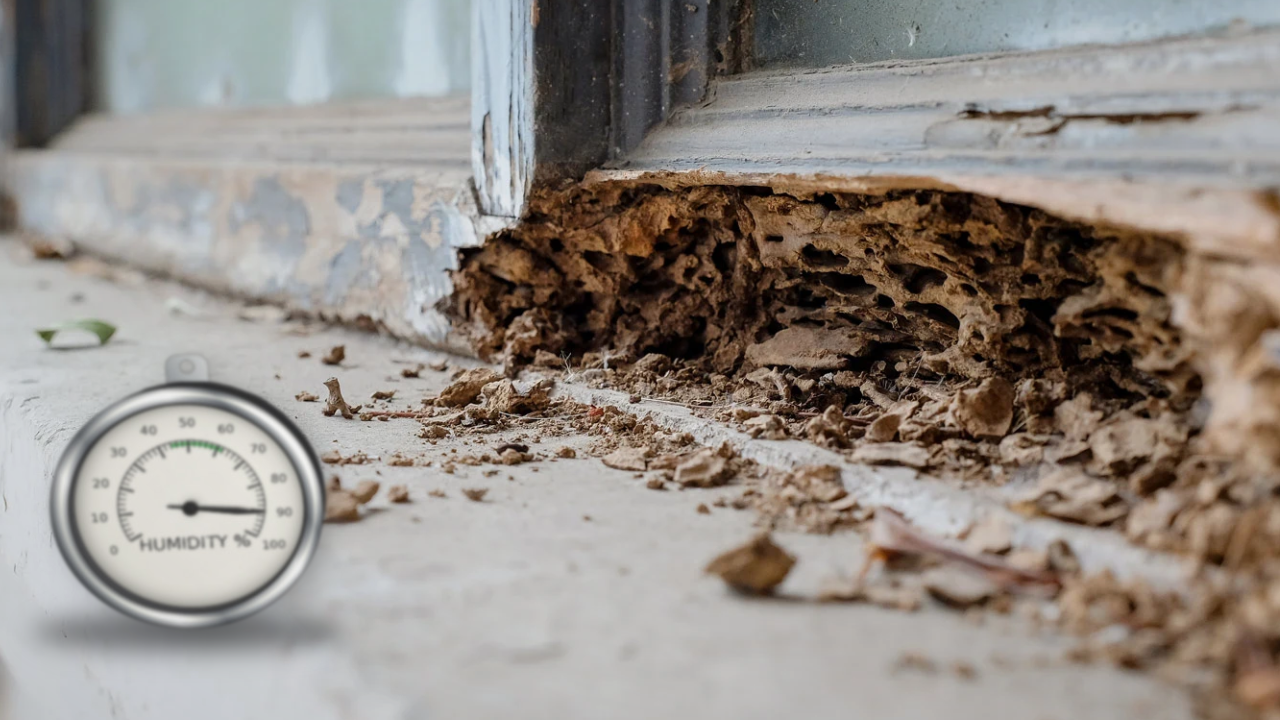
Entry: 90,%
